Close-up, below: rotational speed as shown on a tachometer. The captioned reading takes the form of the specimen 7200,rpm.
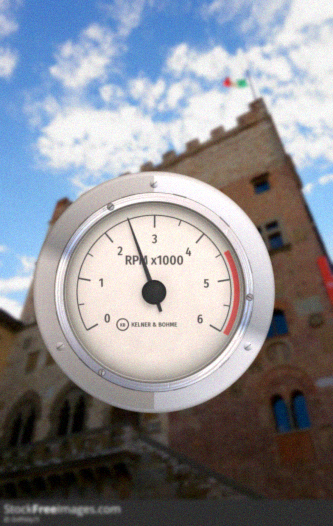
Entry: 2500,rpm
